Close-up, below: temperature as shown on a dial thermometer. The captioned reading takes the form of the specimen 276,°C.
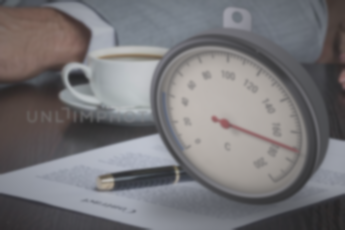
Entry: 170,°C
